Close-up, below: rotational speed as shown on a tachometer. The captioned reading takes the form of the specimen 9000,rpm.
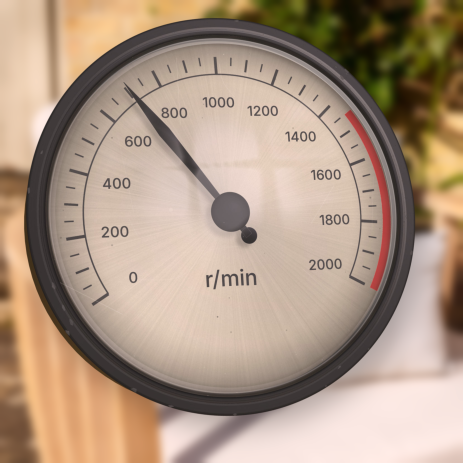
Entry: 700,rpm
